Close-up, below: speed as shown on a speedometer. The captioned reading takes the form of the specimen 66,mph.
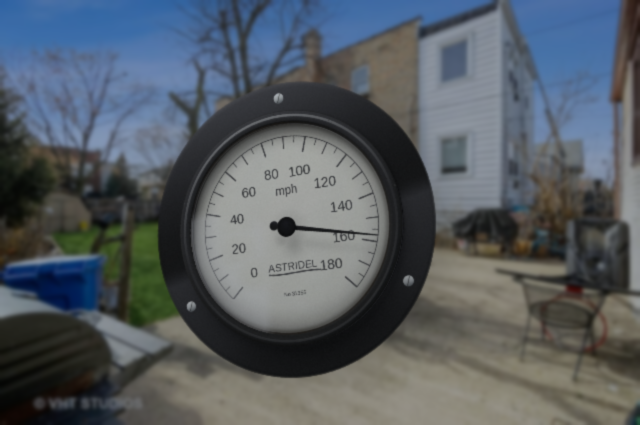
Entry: 157.5,mph
